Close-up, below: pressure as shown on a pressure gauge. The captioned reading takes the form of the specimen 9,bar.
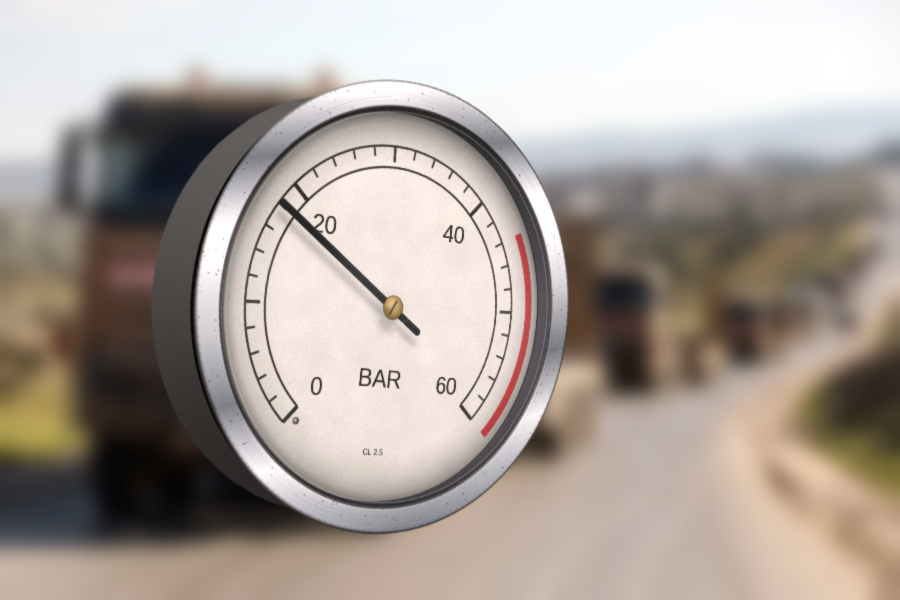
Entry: 18,bar
